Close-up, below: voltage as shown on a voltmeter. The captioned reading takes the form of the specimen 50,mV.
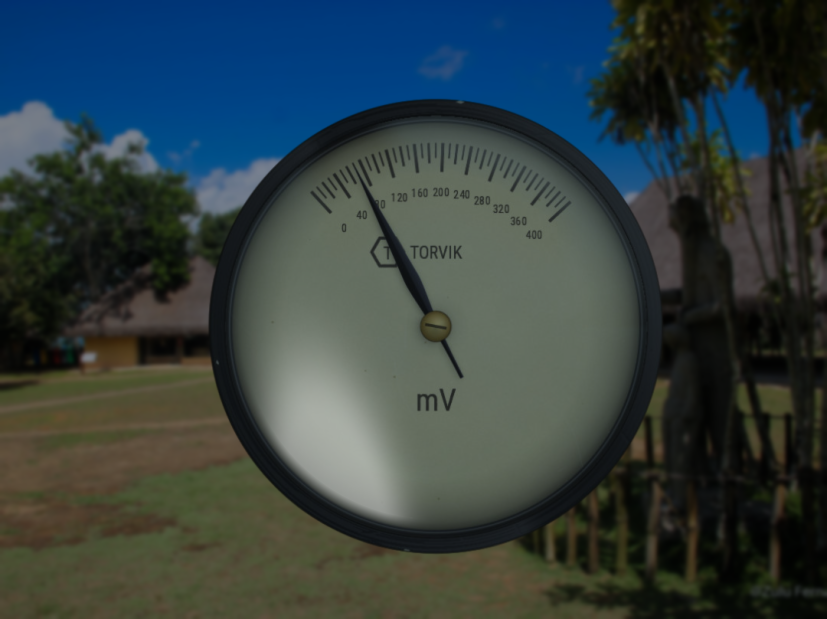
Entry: 70,mV
